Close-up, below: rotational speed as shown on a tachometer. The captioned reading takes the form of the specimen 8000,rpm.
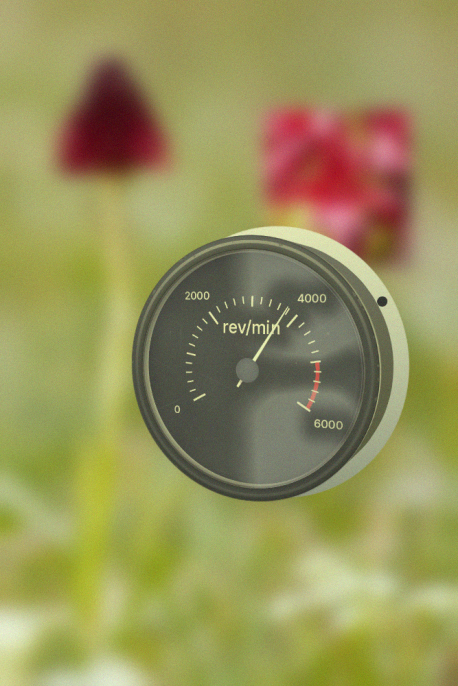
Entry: 3800,rpm
